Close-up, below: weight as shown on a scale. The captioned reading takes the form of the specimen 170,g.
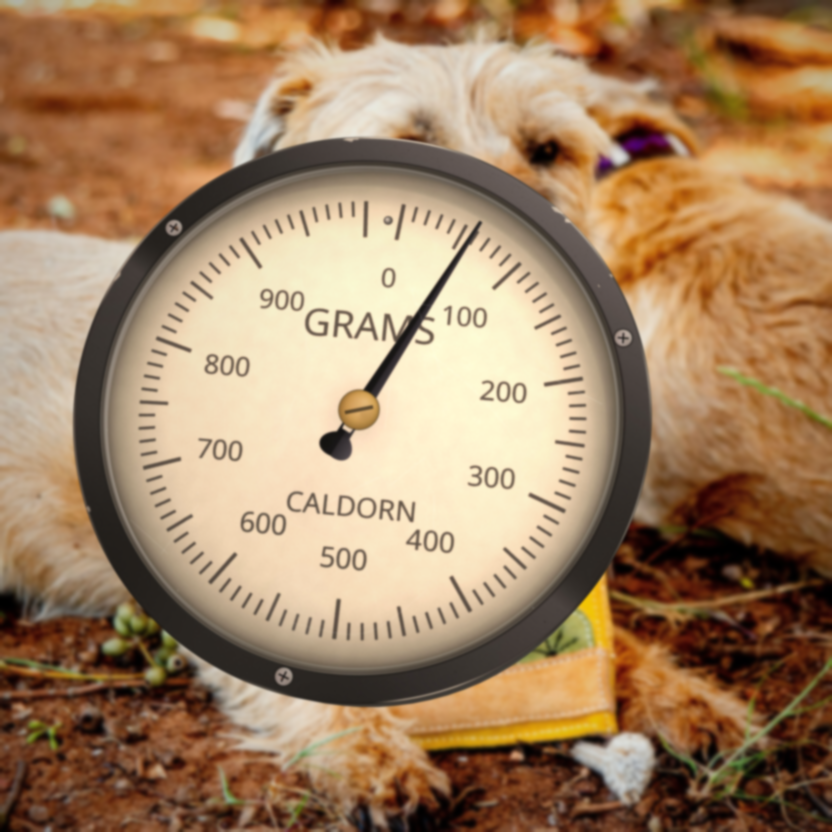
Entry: 60,g
